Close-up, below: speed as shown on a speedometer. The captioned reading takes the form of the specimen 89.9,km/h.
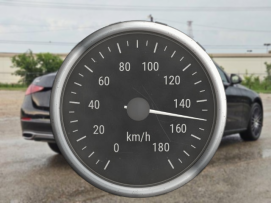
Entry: 150,km/h
